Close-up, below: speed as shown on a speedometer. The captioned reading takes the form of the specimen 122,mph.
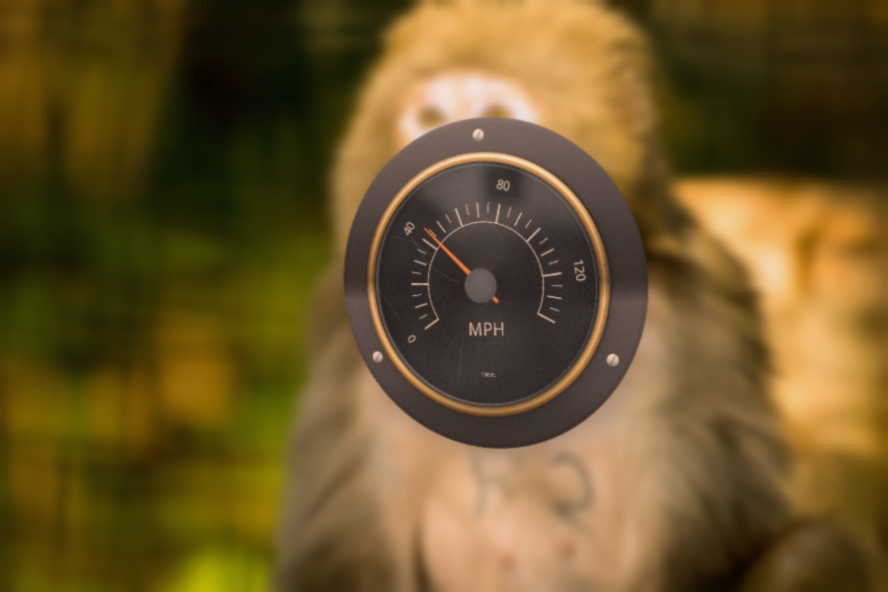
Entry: 45,mph
